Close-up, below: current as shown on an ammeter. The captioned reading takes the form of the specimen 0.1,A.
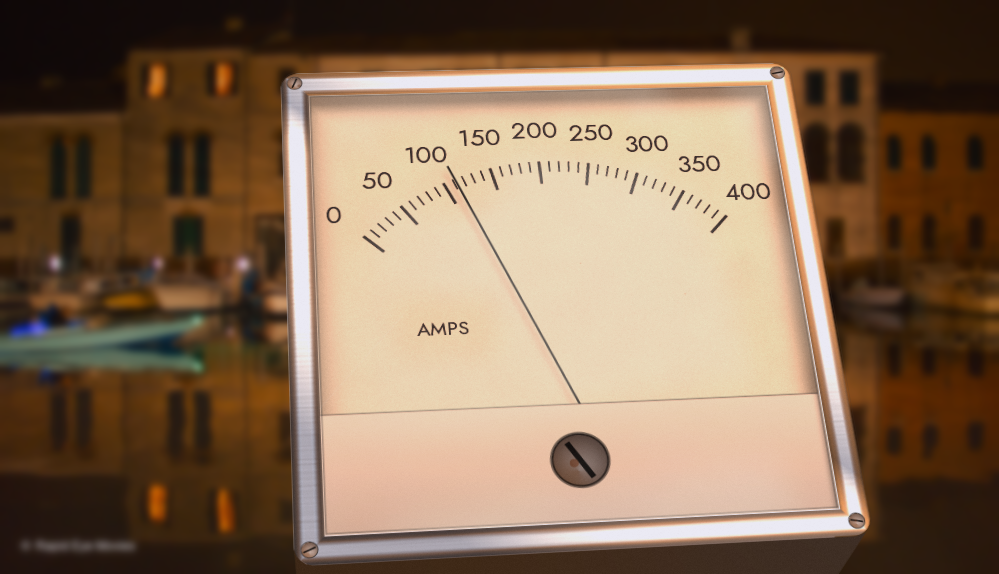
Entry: 110,A
